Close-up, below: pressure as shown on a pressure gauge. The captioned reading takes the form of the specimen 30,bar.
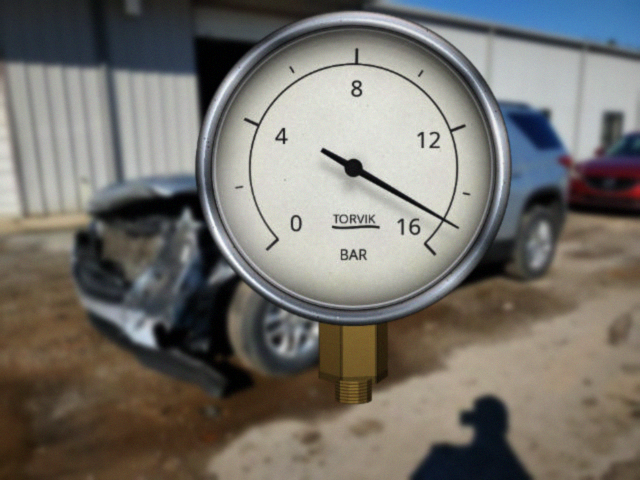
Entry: 15,bar
